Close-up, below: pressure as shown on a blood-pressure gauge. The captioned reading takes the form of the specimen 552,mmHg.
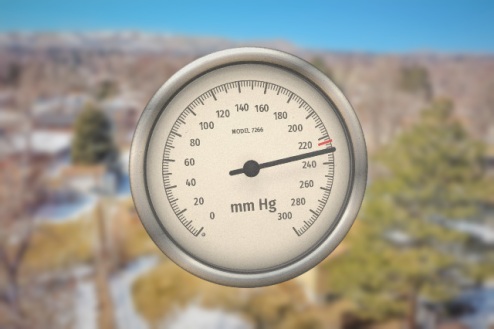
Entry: 230,mmHg
